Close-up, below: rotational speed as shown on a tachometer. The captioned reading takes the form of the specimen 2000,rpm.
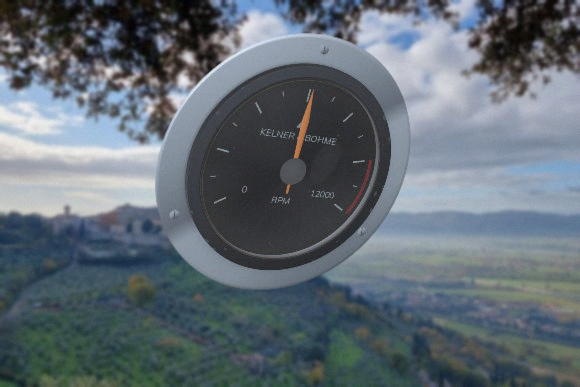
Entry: 6000,rpm
